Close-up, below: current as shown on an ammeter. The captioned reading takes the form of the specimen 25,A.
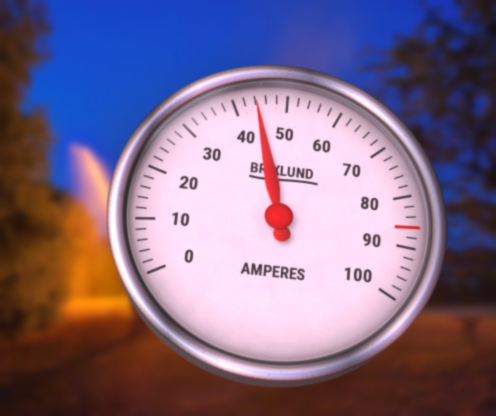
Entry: 44,A
